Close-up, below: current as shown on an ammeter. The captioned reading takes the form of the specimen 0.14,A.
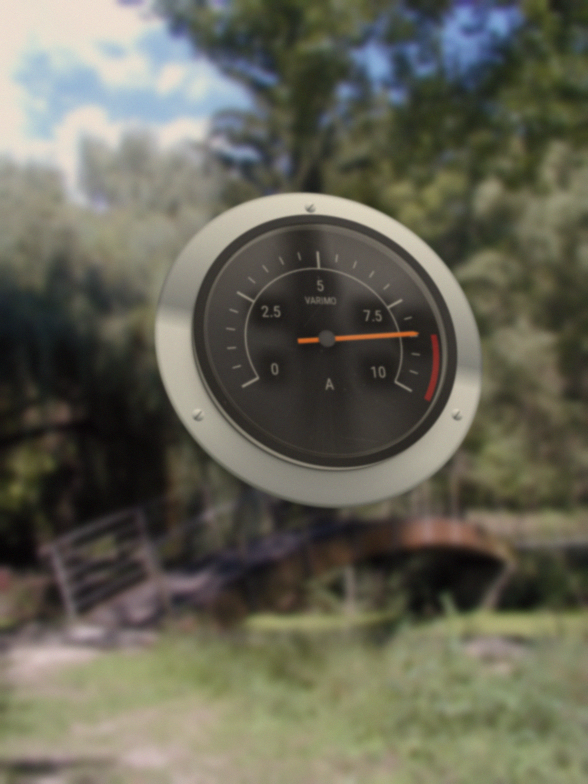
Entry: 8.5,A
